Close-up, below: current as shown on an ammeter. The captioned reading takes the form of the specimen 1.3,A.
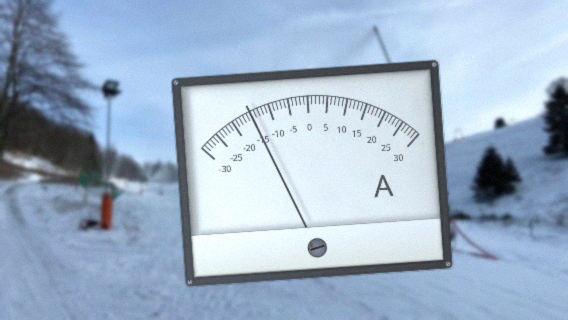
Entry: -15,A
